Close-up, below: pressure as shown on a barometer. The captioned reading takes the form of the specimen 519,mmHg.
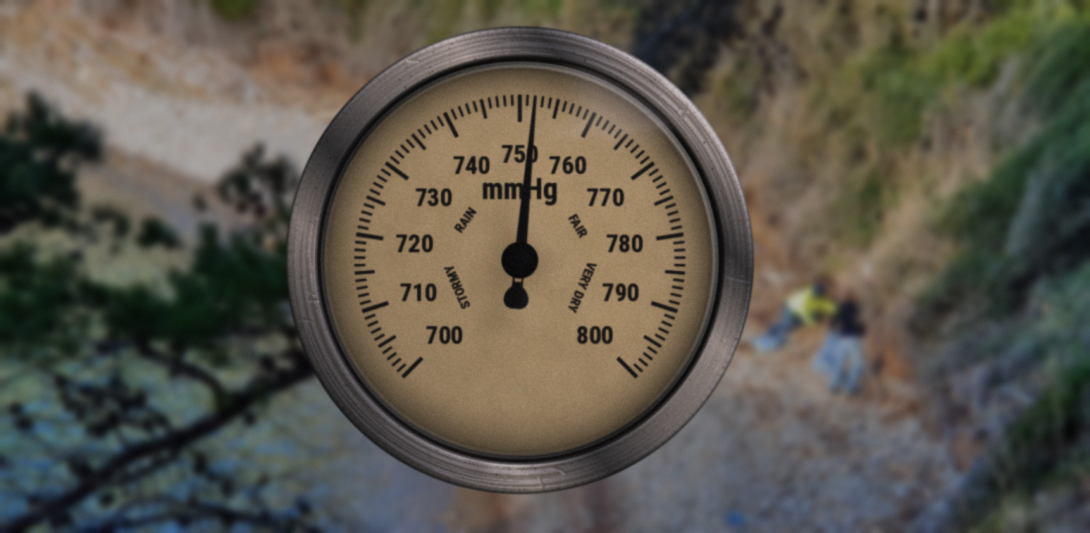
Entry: 752,mmHg
